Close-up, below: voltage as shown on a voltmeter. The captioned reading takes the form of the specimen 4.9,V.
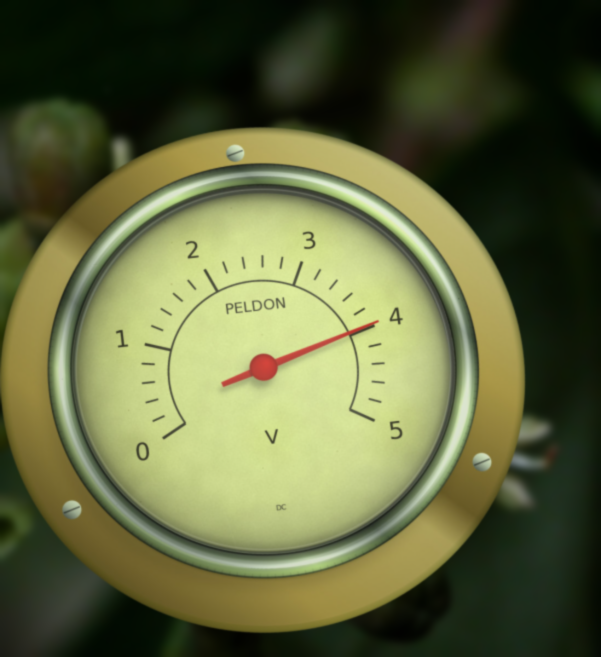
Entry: 4,V
